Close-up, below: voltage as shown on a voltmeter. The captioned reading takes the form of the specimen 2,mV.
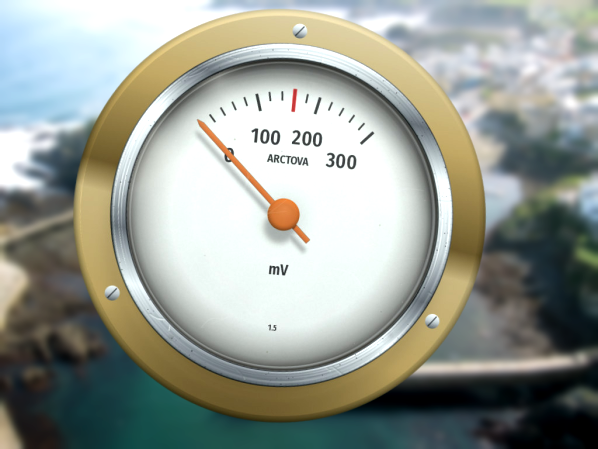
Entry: 0,mV
